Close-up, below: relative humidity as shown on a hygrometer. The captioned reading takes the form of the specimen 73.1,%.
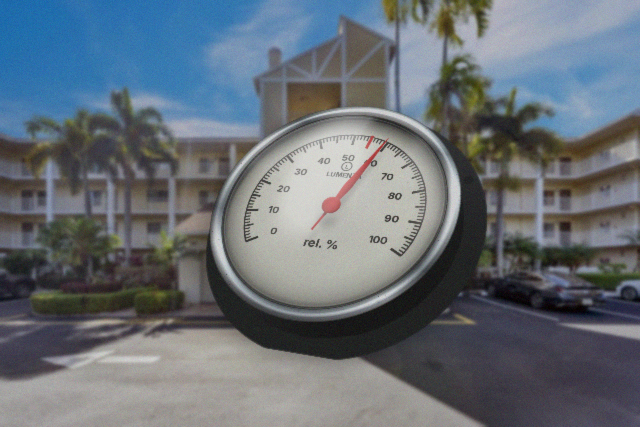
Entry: 60,%
